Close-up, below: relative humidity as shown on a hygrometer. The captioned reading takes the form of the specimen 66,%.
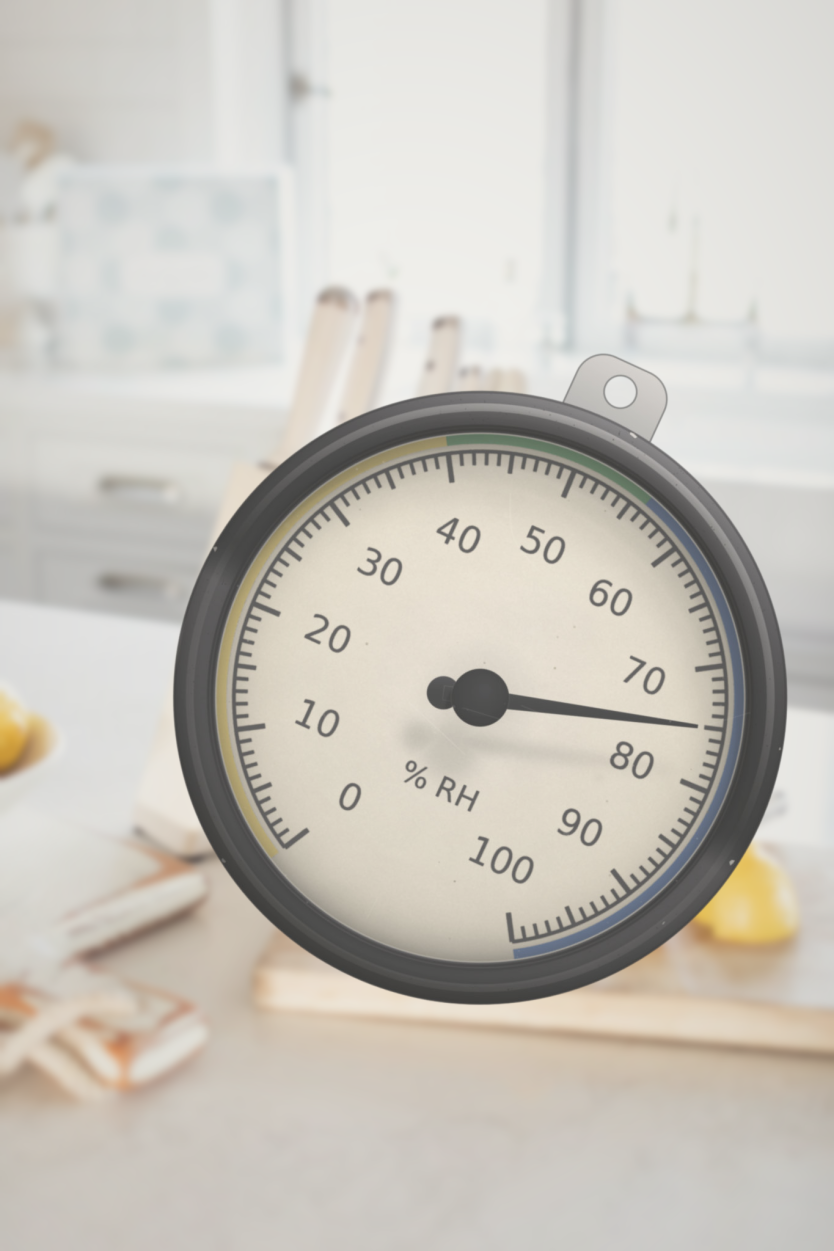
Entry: 75,%
